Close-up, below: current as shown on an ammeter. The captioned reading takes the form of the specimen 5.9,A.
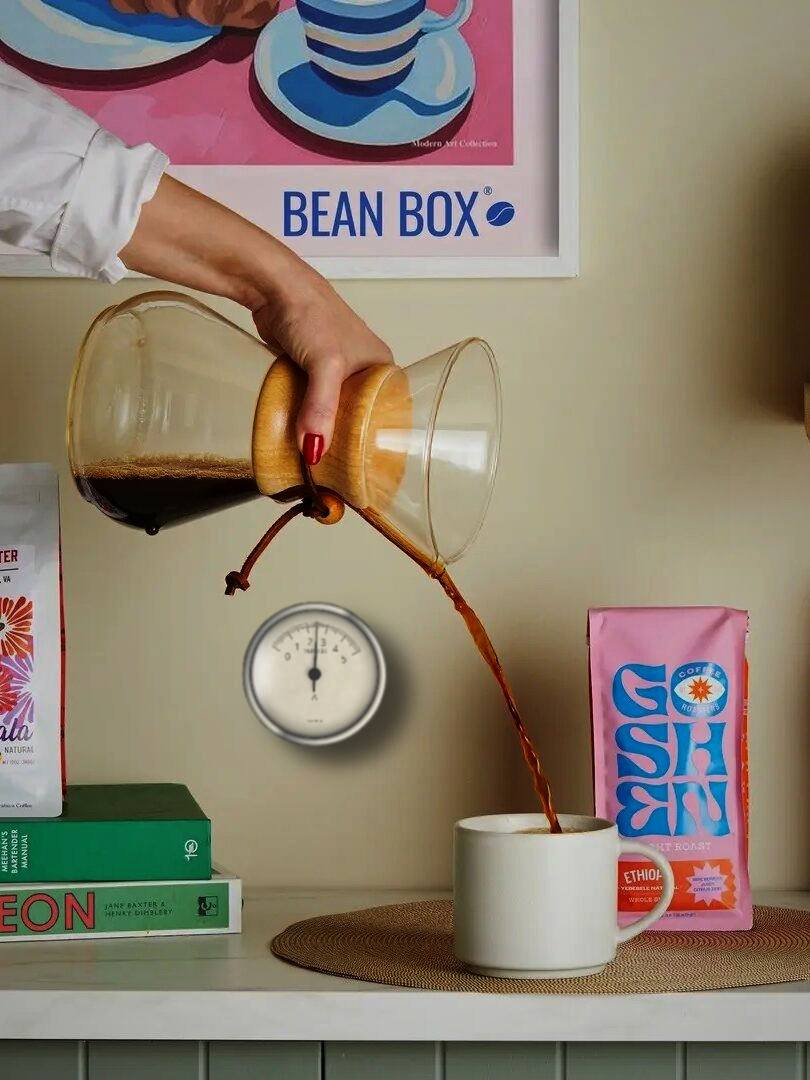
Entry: 2.5,A
